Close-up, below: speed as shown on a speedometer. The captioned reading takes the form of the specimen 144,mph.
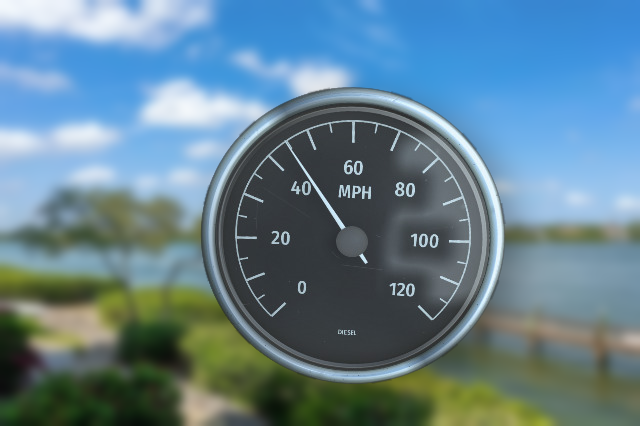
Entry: 45,mph
